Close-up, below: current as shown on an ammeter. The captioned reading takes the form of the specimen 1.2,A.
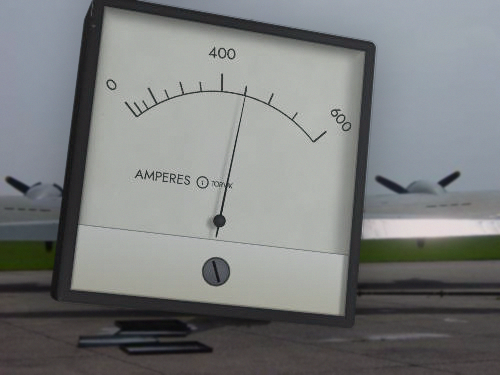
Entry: 450,A
